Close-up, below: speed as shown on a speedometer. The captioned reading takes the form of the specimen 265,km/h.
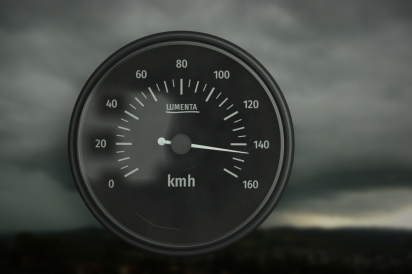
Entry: 145,km/h
